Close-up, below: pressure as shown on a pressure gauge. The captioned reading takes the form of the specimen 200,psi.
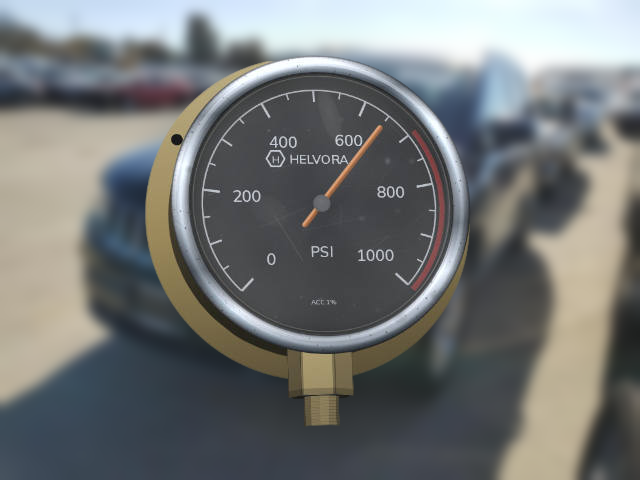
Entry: 650,psi
